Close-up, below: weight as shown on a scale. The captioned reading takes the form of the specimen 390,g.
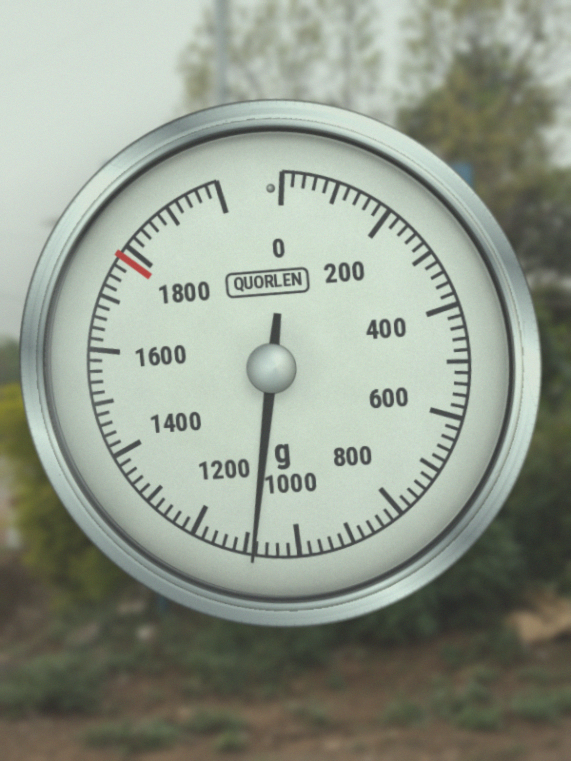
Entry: 1080,g
